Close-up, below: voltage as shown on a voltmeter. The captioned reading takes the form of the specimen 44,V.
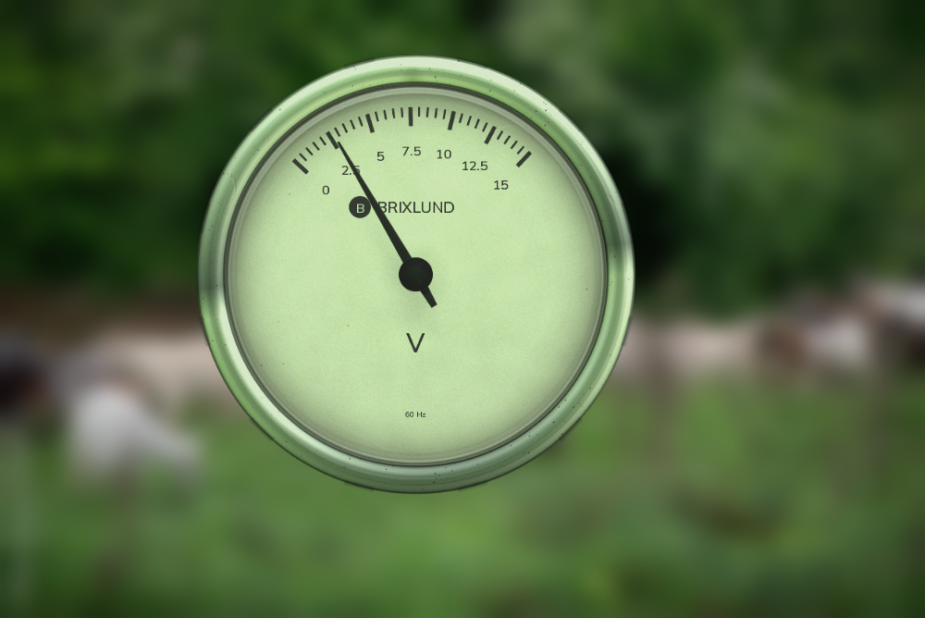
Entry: 2.75,V
